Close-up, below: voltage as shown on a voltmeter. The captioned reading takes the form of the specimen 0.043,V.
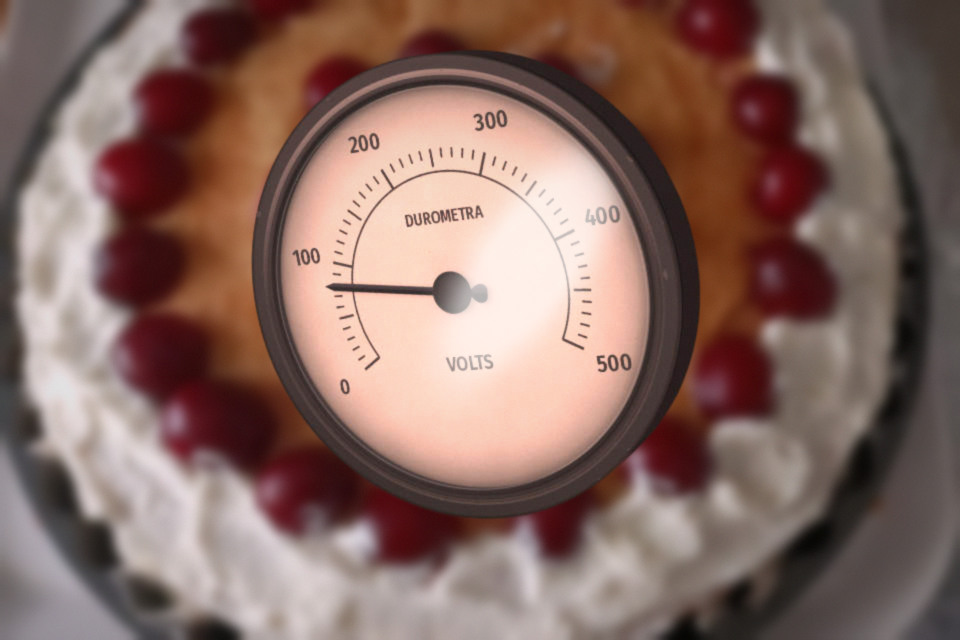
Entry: 80,V
